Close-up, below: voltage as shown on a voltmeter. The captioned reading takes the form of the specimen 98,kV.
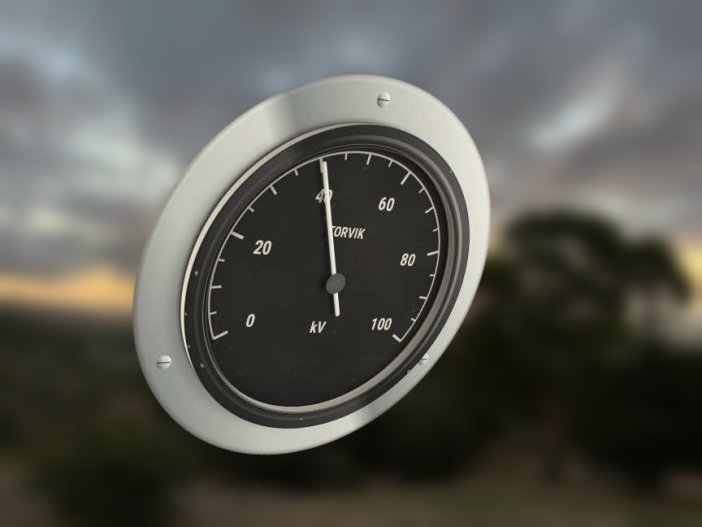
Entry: 40,kV
